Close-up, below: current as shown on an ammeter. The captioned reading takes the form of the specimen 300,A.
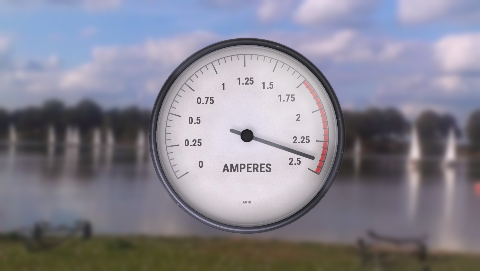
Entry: 2.4,A
